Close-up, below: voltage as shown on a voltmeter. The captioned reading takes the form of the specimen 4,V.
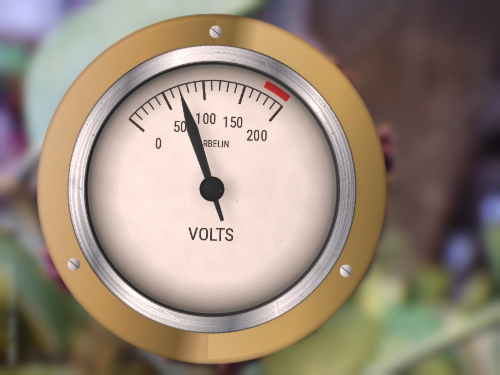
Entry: 70,V
